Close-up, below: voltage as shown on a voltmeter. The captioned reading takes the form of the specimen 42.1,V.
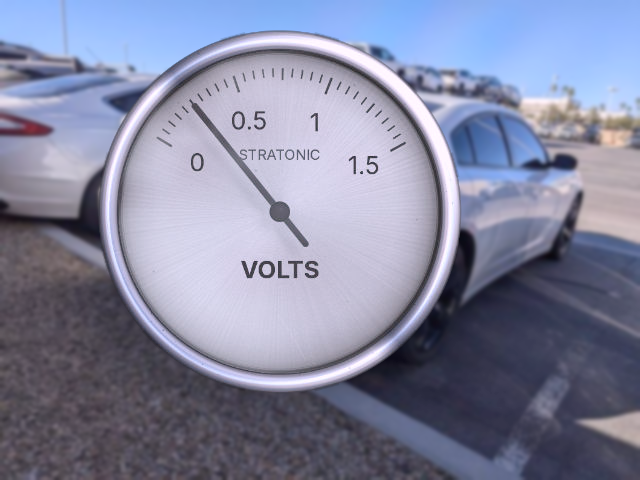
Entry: 0.25,V
